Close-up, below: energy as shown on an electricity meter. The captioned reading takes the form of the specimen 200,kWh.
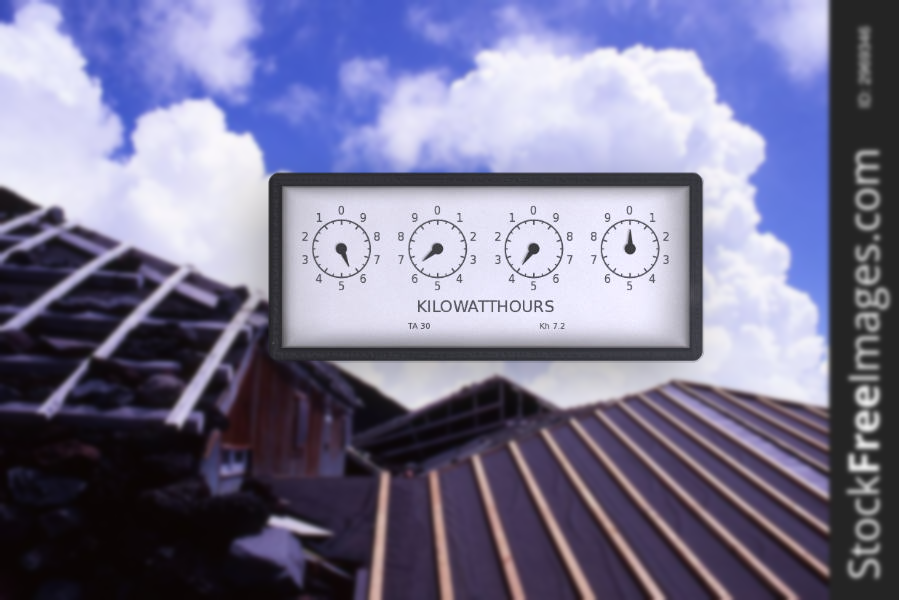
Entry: 5640,kWh
